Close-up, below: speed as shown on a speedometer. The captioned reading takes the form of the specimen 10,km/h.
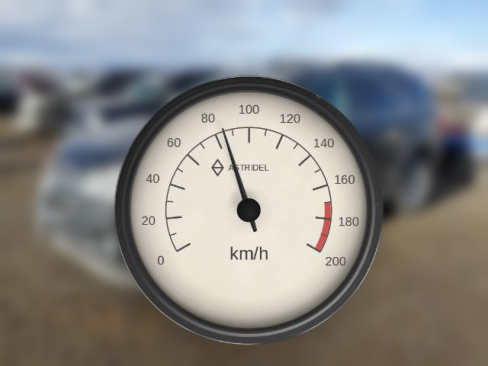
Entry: 85,km/h
